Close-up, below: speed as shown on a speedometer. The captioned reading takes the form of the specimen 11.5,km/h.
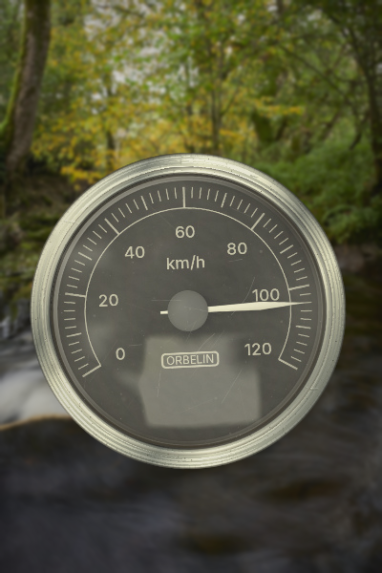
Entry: 104,km/h
